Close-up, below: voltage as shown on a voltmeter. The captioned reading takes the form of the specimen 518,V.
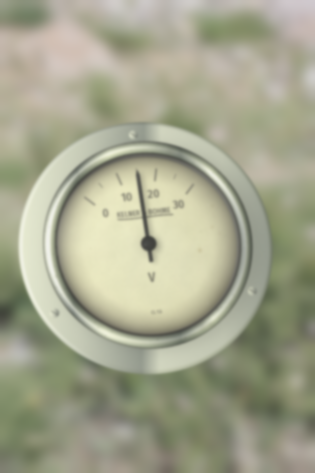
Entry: 15,V
